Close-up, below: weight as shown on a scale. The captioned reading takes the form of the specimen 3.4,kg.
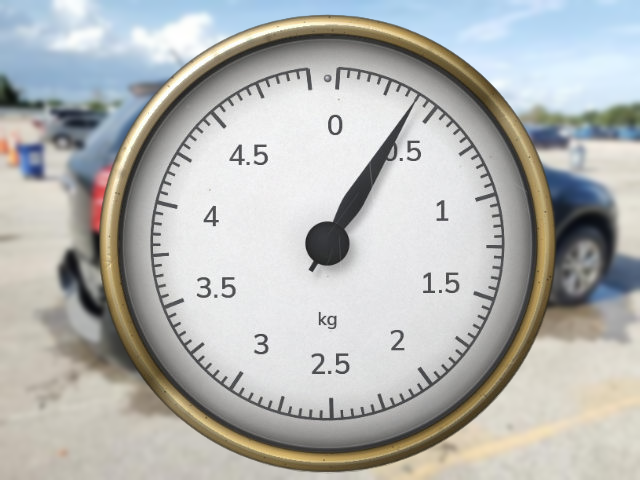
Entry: 0.4,kg
